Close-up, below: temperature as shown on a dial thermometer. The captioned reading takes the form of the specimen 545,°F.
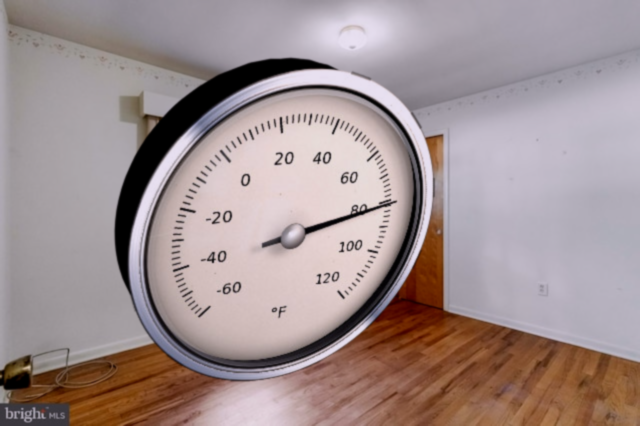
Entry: 80,°F
